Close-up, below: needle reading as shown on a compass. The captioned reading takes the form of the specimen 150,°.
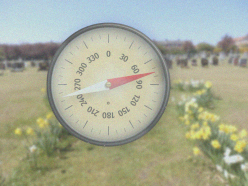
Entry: 75,°
